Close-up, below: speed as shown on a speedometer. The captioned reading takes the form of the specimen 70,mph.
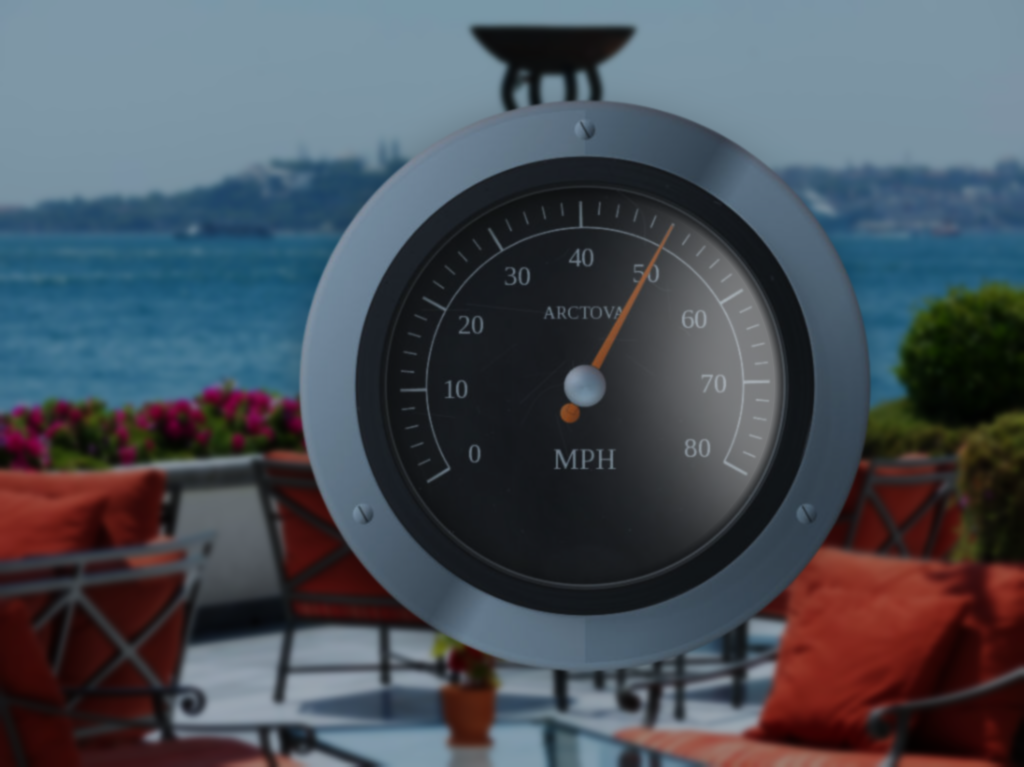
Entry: 50,mph
